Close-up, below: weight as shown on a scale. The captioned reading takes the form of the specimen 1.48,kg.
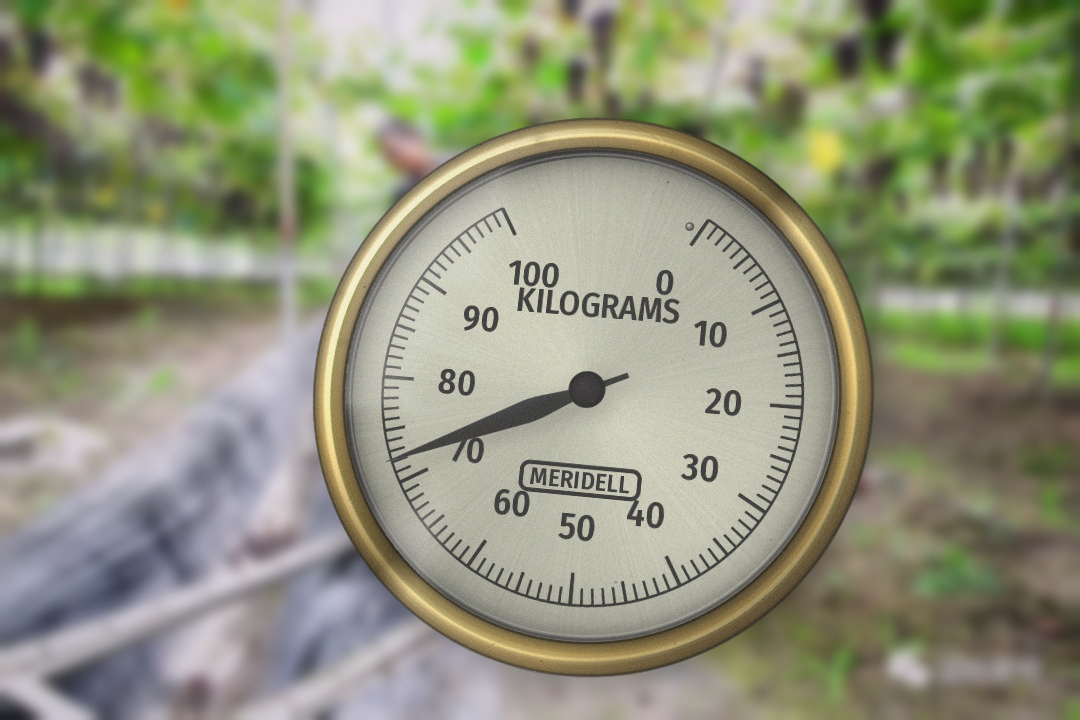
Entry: 72,kg
